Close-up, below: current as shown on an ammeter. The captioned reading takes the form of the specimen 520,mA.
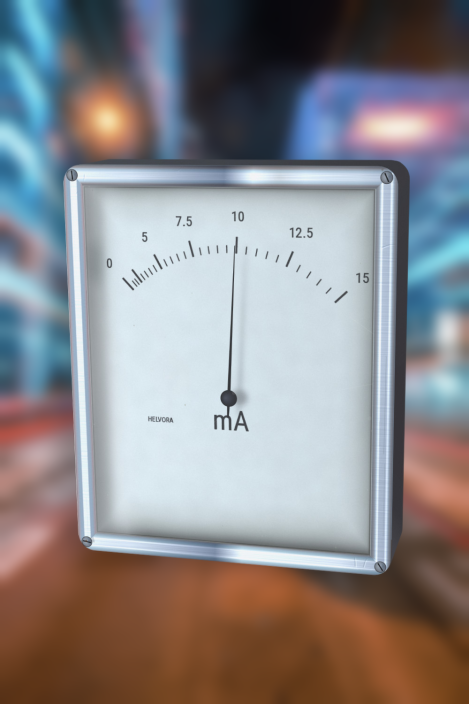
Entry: 10,mA
